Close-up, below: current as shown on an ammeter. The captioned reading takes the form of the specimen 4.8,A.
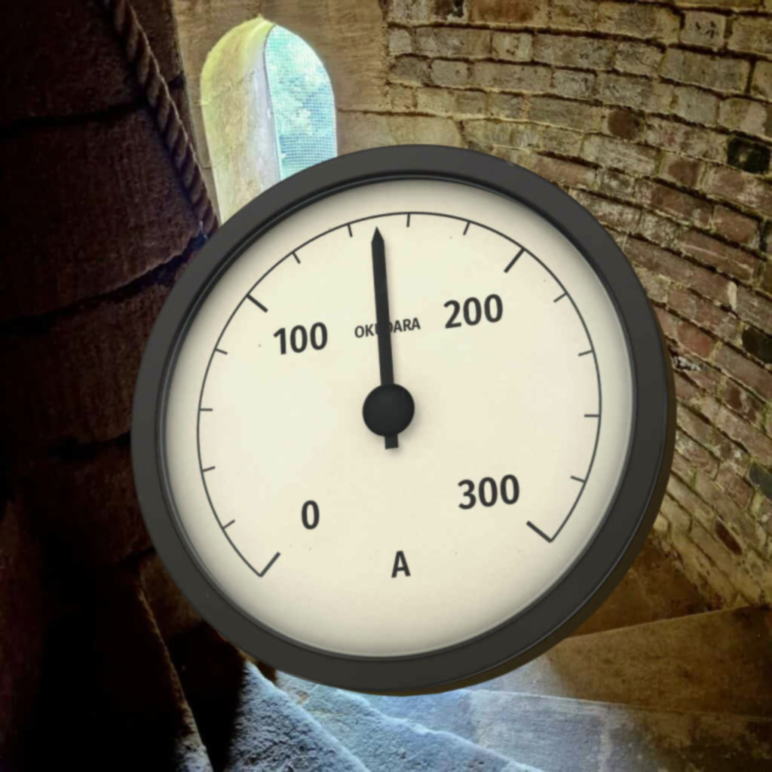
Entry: 150,A
